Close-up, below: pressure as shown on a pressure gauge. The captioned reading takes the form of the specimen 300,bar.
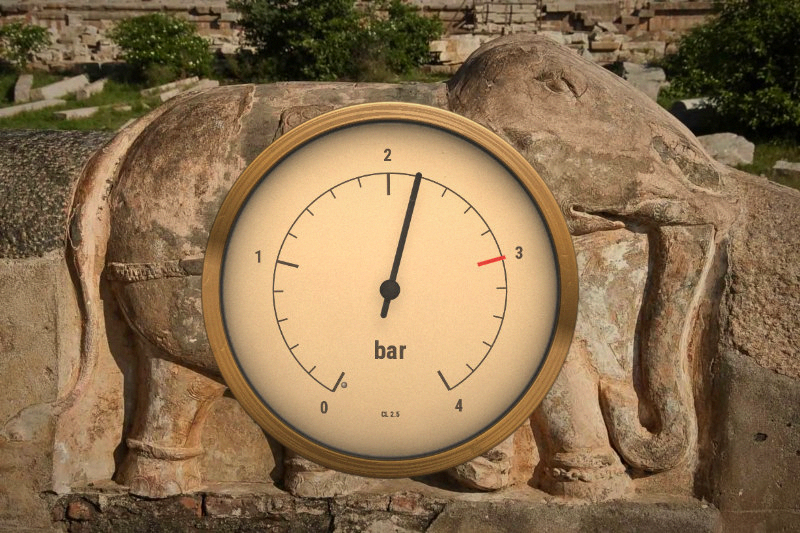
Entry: 2.2,bar
